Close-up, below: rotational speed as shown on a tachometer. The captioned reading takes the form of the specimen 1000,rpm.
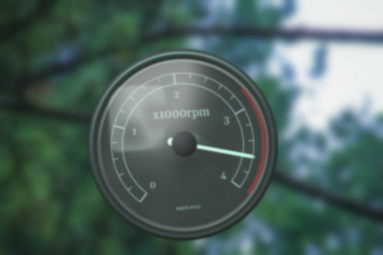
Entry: 3600,rpm
